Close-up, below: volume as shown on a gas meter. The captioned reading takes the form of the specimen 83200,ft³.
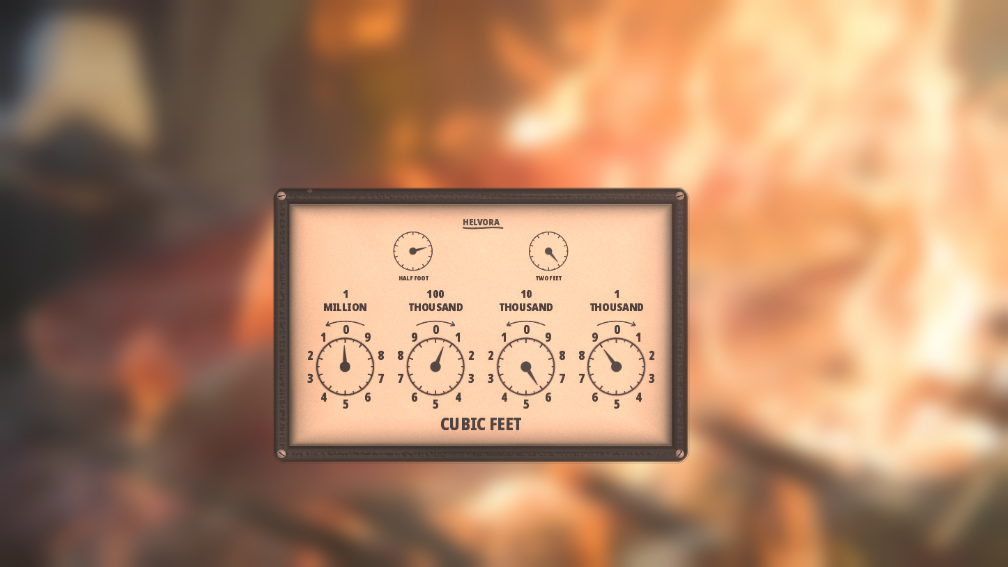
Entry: 5900,ft³
